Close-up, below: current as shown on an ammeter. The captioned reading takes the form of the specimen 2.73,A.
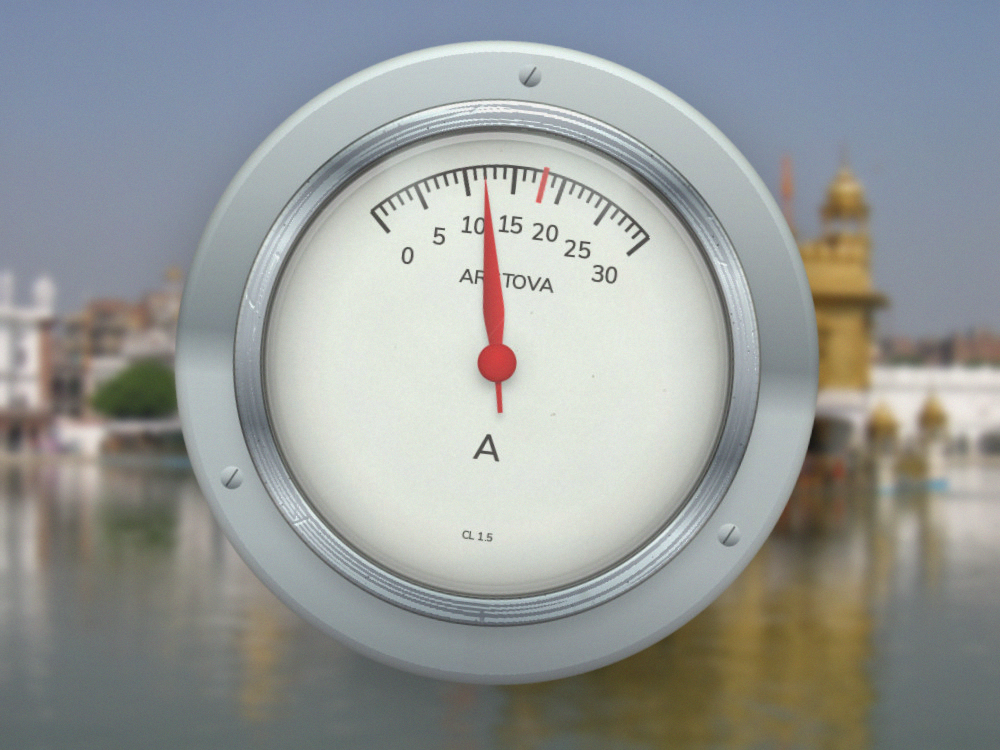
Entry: 12,A
